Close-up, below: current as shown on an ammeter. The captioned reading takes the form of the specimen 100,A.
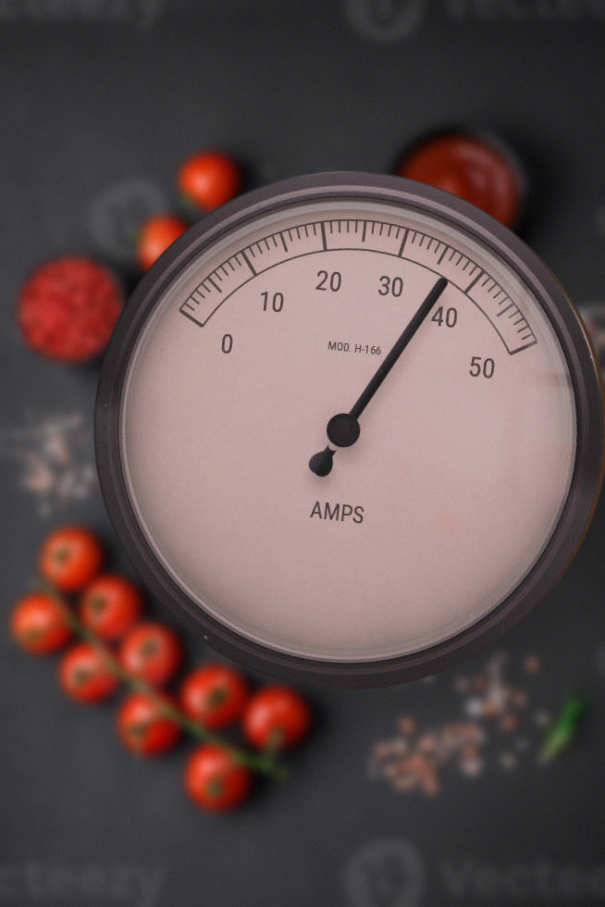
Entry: 37,A
